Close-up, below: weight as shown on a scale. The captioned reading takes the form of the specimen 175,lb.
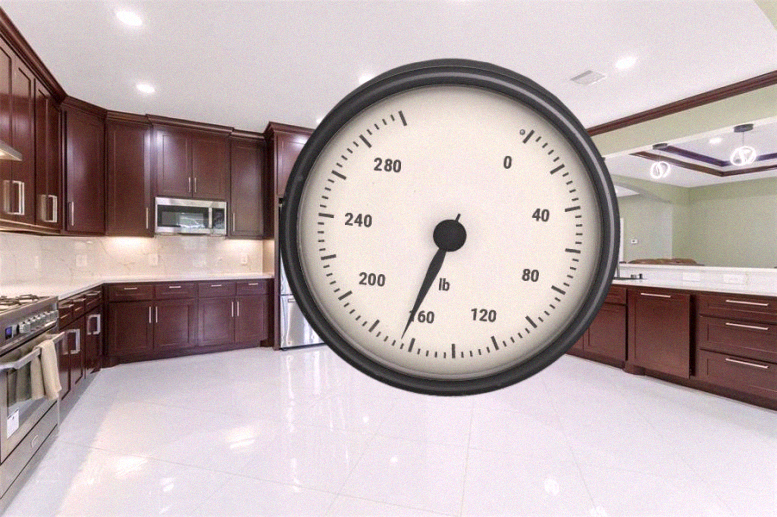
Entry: 166,lb
